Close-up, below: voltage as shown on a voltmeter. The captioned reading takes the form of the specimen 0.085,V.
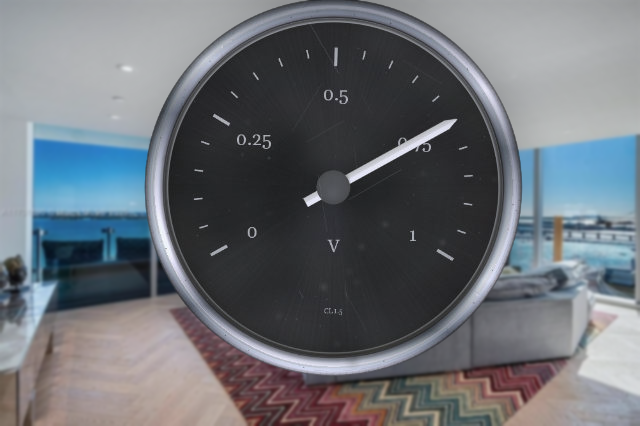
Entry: 0.75,V
